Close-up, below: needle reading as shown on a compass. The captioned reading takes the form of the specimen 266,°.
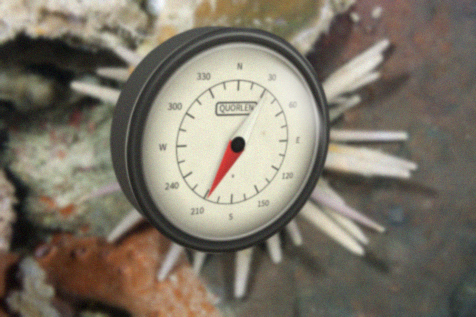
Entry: 210,°
